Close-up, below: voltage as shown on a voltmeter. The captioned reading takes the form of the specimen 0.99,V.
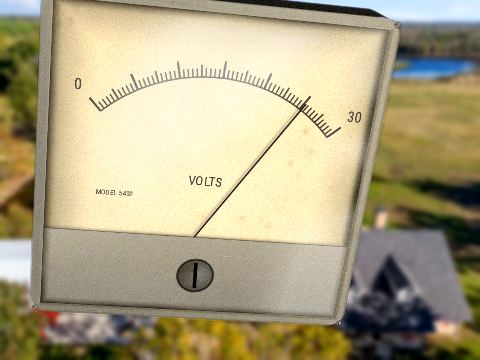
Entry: 25,V
